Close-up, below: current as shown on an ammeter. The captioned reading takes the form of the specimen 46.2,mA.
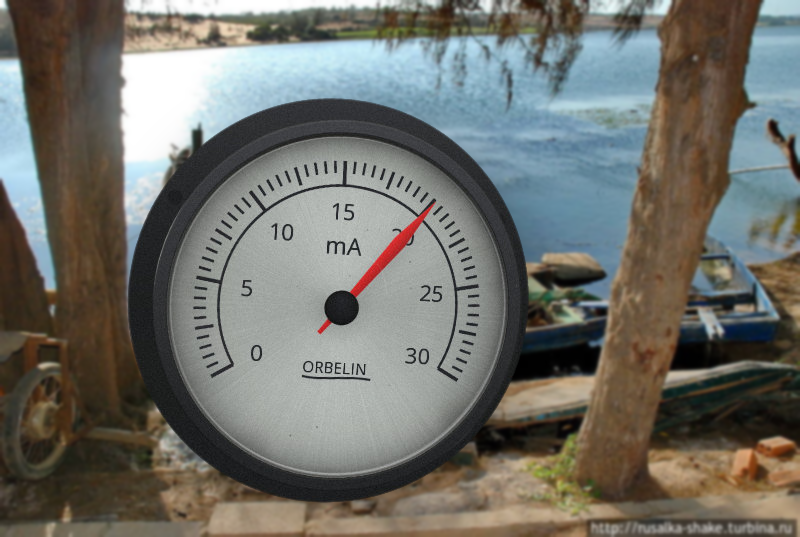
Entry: 20,mA
